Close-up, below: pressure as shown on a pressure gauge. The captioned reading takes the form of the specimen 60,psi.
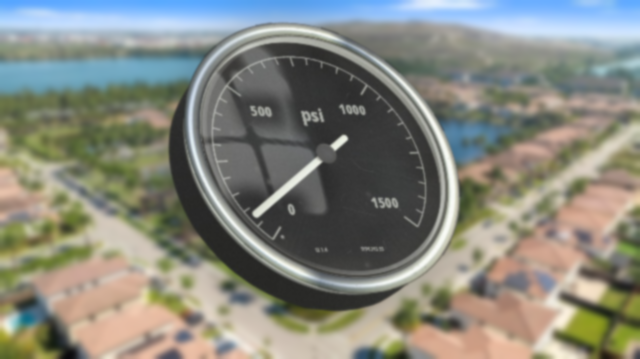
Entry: 75,psi
